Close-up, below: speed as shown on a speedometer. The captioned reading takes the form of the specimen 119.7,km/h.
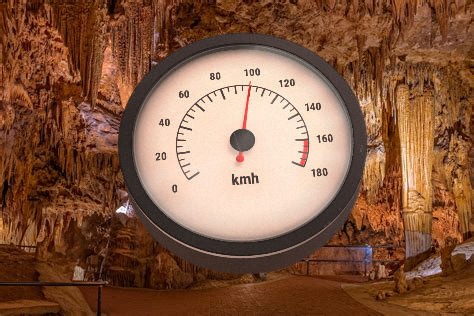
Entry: 100,km/h
